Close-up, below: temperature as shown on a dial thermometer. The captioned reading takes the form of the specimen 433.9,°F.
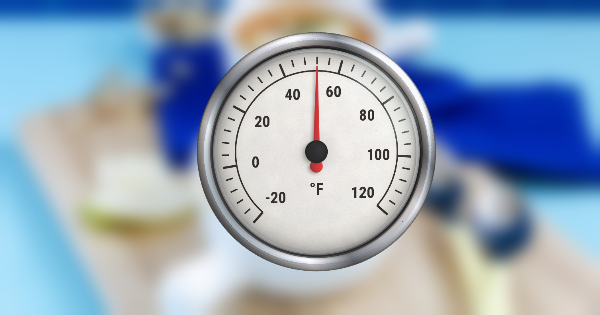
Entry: 52,°F
